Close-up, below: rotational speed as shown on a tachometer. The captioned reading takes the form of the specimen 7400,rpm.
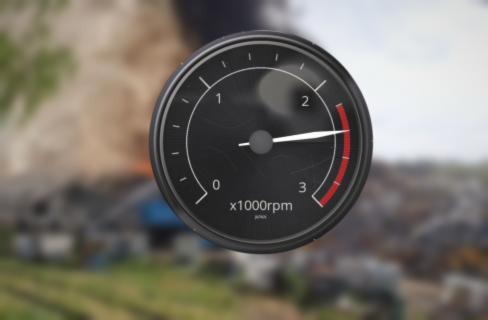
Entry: 2400,rpm
